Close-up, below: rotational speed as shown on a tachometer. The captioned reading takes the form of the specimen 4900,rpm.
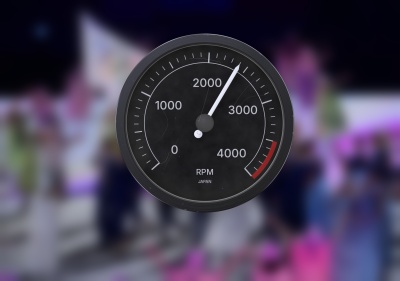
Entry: 2400,rpm
